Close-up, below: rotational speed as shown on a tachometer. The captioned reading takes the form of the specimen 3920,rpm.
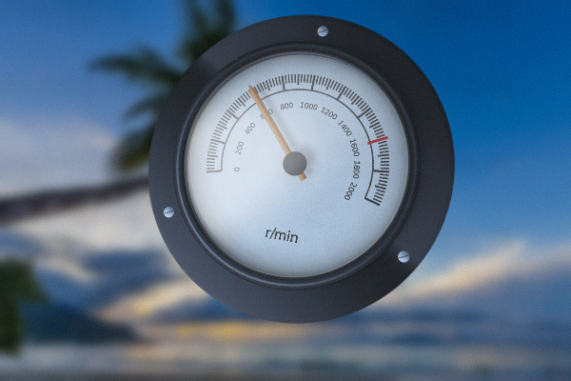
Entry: 600,rpm
